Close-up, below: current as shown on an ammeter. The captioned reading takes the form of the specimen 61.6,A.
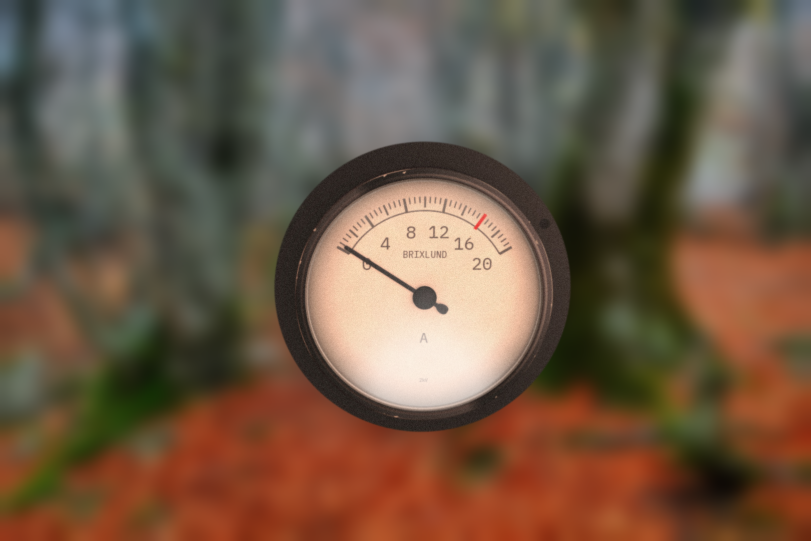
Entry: 0.5,A
